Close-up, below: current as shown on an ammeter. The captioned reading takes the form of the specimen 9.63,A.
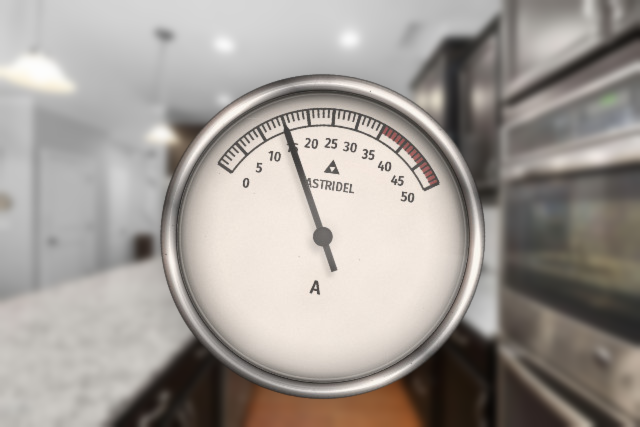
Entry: 15,A
